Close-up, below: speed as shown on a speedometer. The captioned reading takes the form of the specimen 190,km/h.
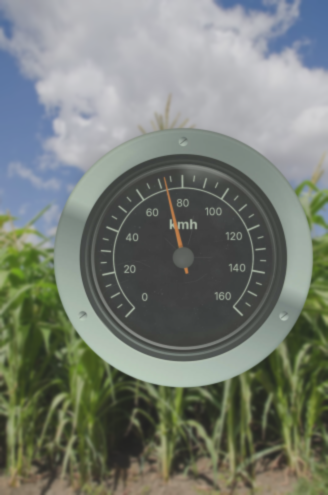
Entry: 72.5,km/h
